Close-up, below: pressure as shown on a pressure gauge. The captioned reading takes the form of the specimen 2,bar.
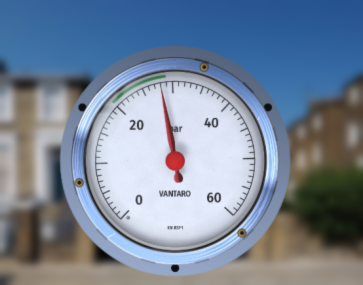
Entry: 28,bar
